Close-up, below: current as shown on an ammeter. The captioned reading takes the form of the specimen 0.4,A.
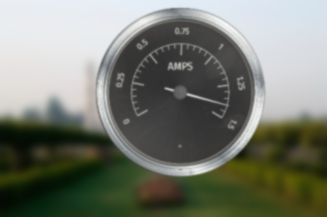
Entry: 1.4,A
